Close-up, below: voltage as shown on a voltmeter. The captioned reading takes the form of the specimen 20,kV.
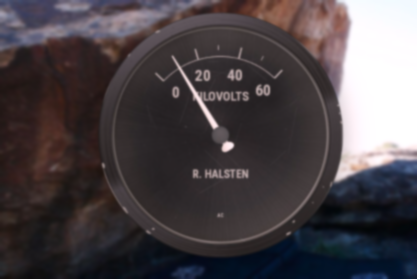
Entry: 10,kV
